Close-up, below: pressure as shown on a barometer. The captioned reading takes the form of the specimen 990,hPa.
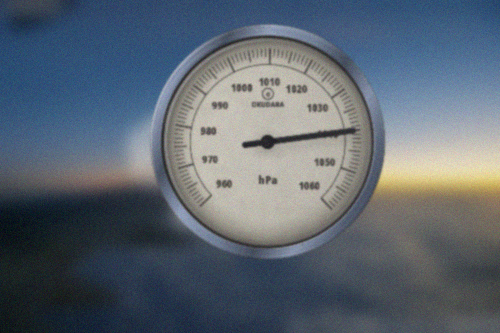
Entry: 1040,hPa
